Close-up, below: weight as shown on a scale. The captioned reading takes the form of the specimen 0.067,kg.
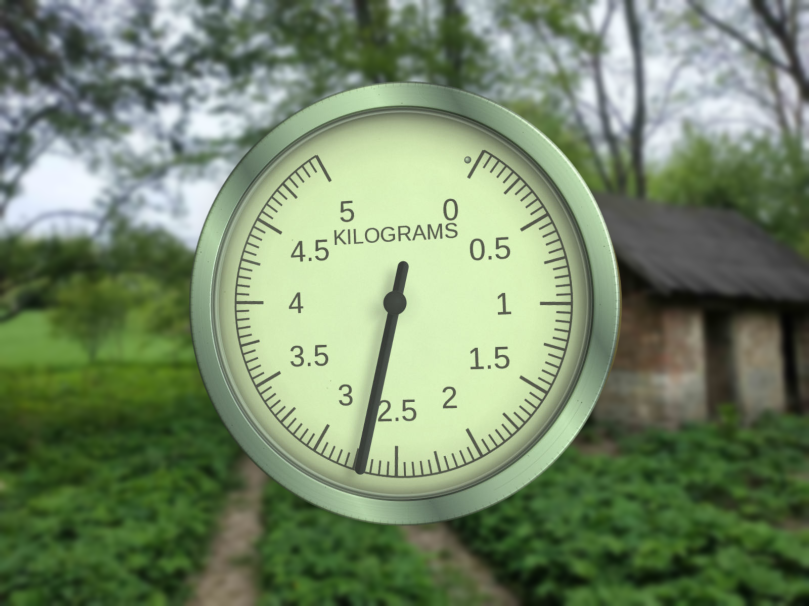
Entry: 2.7,kg
